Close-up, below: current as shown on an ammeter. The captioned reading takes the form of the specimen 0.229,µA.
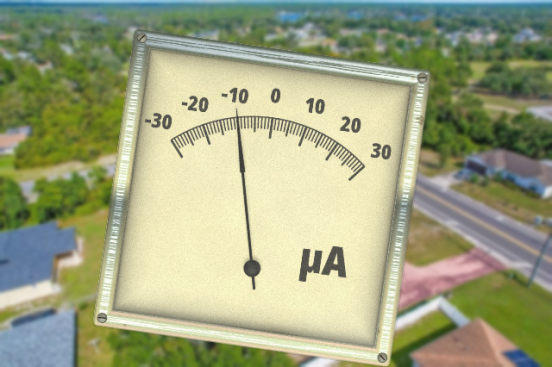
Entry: -10,µA
